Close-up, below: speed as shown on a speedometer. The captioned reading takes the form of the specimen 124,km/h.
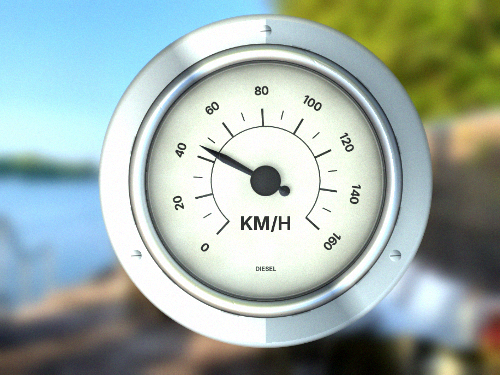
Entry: 45,km/h
